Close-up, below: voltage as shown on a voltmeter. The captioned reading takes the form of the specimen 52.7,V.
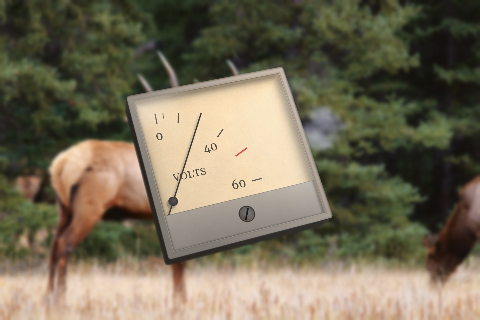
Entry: 30,V
